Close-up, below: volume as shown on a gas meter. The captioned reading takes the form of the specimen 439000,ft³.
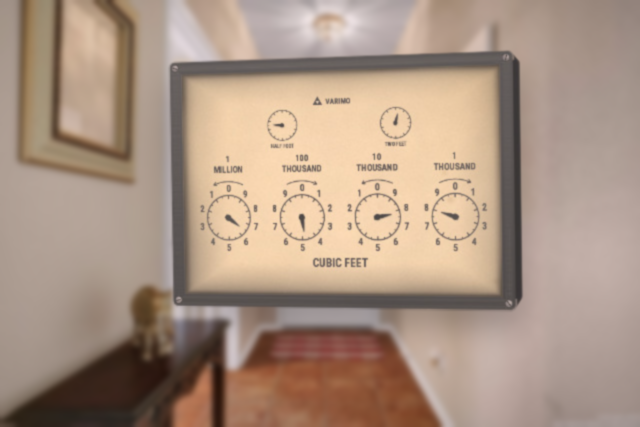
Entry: 647800,ft³
